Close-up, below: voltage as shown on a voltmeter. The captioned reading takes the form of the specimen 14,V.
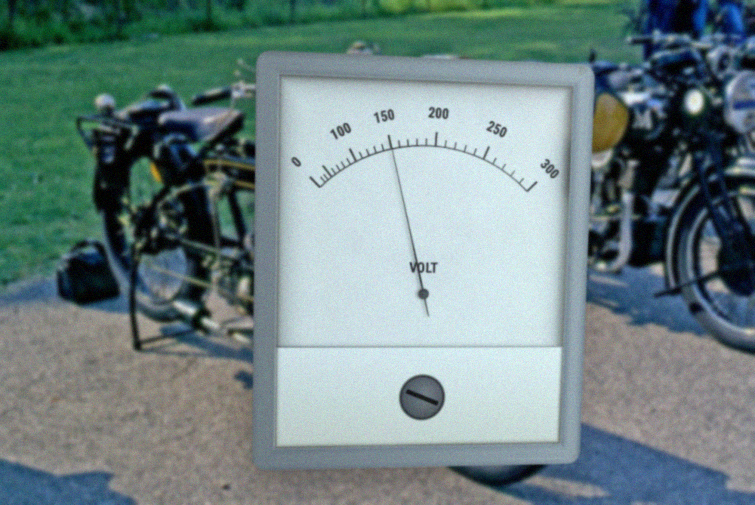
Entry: 150,V
